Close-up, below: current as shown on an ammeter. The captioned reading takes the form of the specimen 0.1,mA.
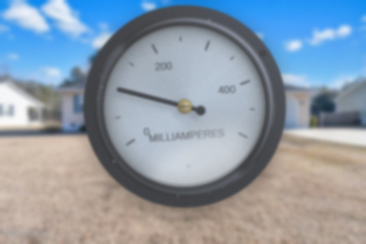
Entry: 100,mA
